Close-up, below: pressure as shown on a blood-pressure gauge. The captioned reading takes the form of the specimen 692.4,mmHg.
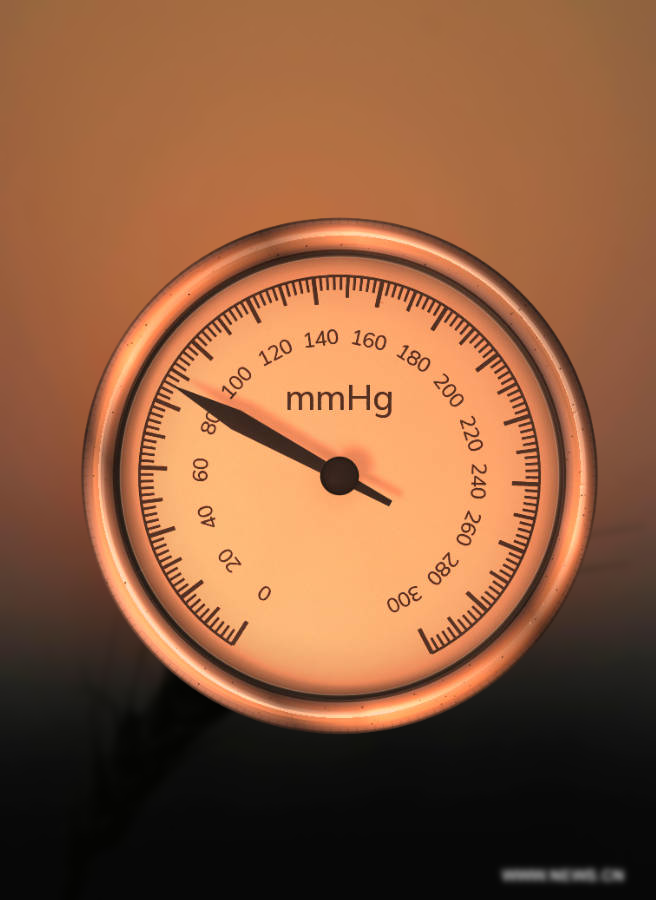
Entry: 86,mmHg
